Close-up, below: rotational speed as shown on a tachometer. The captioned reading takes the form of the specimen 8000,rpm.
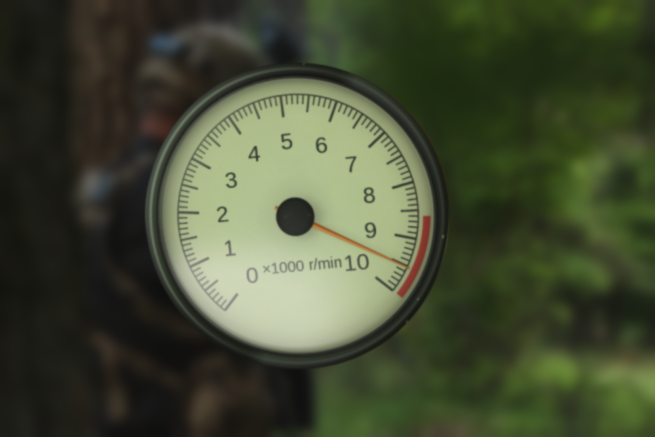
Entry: 9500,rpm
